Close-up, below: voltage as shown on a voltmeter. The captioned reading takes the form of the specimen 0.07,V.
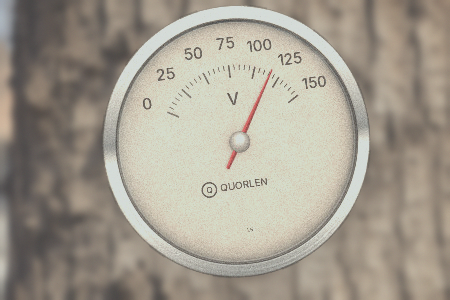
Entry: 115,V
